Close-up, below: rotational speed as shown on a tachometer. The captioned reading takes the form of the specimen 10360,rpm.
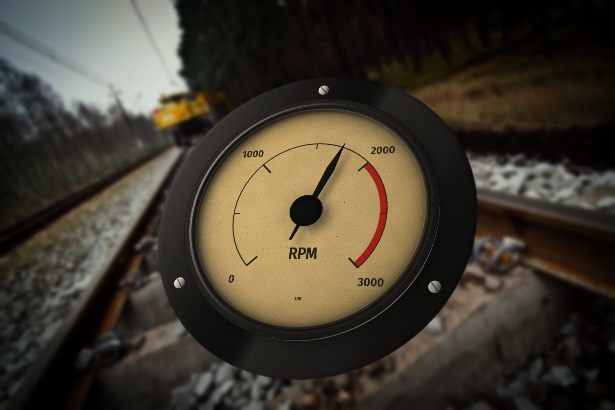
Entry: 1750,rpm
